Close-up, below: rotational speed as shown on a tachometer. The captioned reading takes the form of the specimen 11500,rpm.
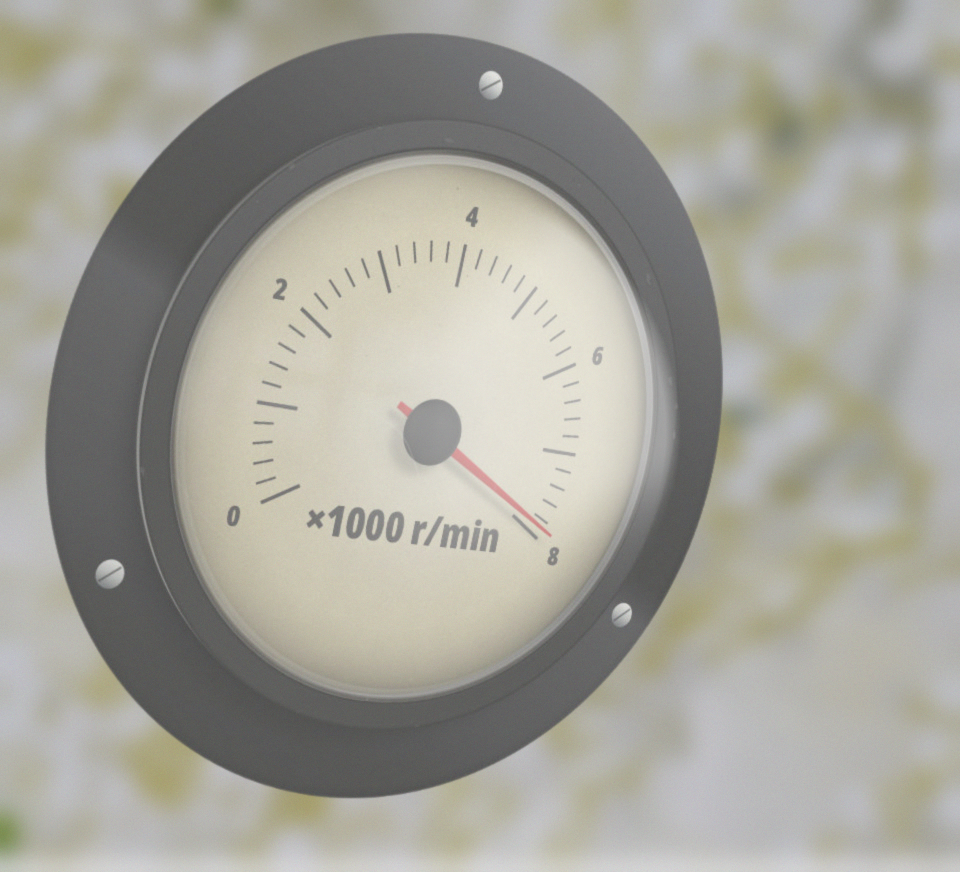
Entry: 7900,rpm
